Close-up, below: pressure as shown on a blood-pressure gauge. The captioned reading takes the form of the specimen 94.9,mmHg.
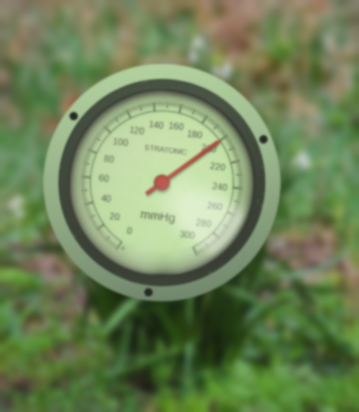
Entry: 200,mmHg
